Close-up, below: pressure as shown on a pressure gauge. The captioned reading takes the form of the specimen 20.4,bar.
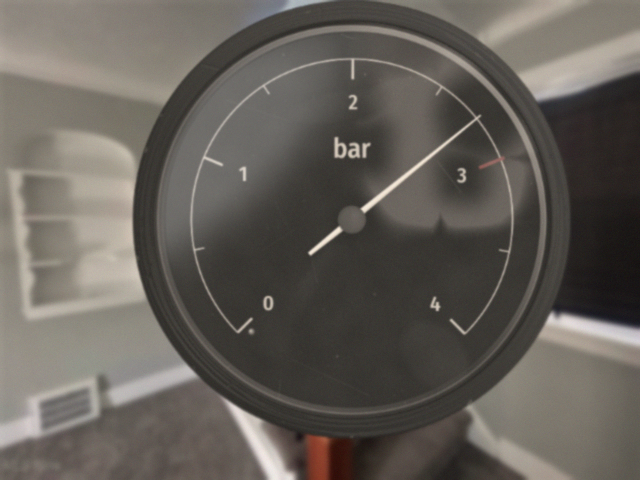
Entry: 2.75,bar
